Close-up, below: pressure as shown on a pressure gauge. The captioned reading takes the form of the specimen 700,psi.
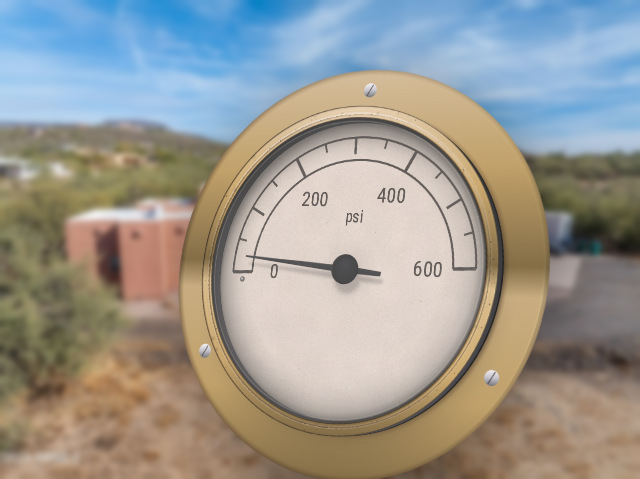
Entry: 25,psi
